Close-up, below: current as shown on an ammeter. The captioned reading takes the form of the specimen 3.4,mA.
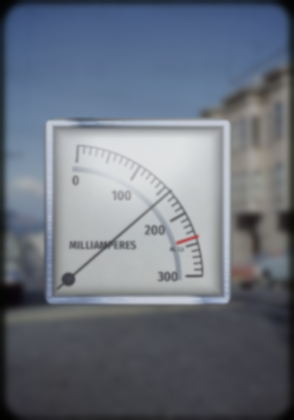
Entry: 160,mA
